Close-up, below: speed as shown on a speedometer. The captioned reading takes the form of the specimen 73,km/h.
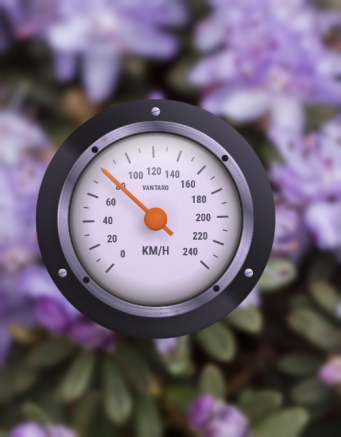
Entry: 80,km/h
